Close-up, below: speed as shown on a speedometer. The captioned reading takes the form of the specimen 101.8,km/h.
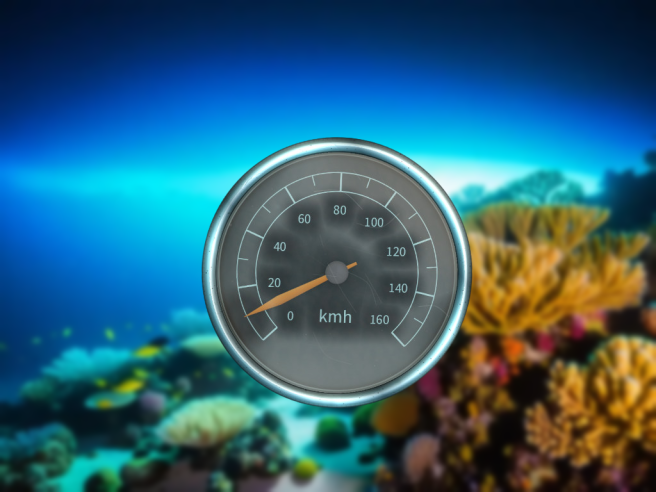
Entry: 10,km/h
